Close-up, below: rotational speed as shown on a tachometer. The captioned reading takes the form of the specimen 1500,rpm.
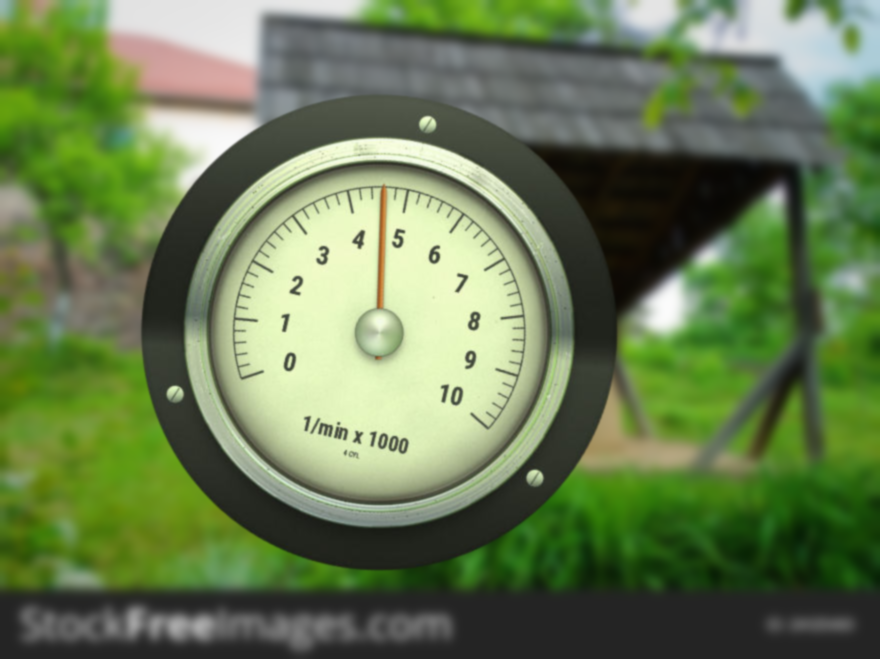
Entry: 4600,rpm
